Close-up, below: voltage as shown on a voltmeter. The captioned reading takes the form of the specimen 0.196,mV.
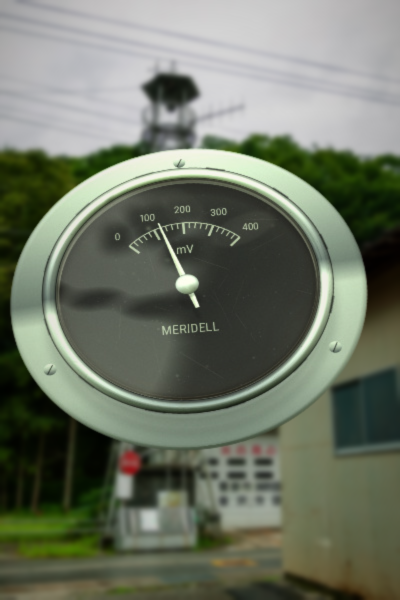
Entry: 120,mV
